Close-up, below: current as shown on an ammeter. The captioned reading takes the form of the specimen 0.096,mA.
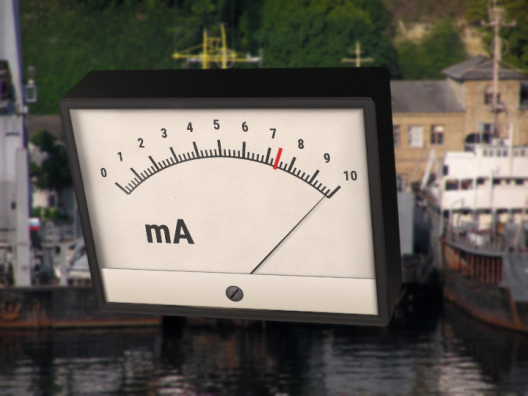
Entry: 9.8,mA
